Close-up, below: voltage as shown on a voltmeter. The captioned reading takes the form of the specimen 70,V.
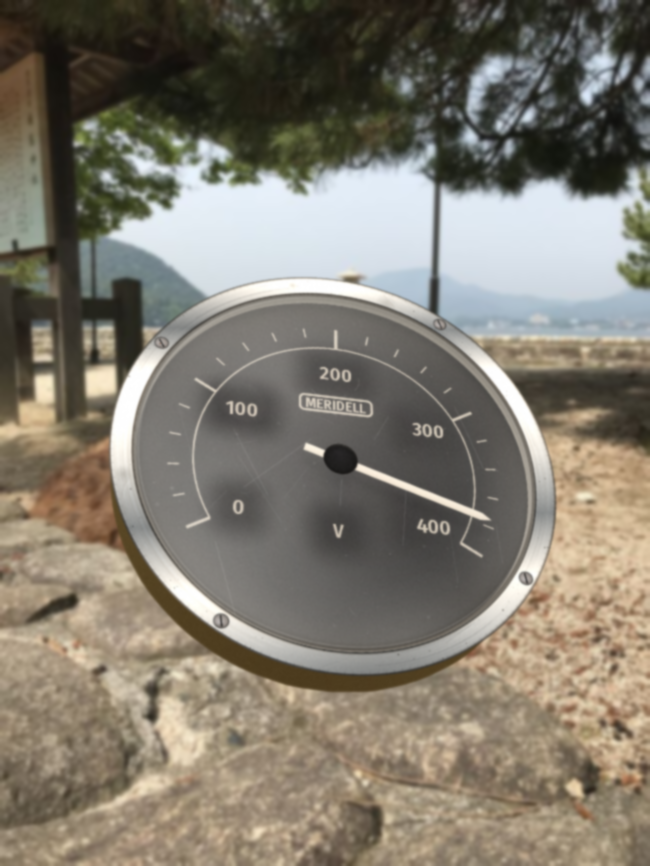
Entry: 380,V
